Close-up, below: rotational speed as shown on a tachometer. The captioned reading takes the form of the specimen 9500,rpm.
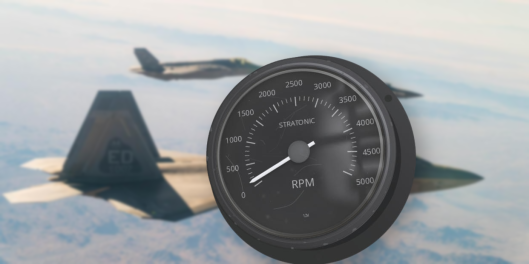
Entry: 100,rpm
